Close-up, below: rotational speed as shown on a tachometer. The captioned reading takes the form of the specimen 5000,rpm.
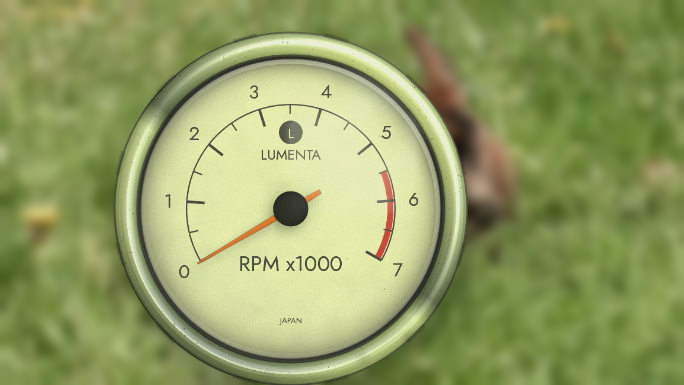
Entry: 0,rpm
